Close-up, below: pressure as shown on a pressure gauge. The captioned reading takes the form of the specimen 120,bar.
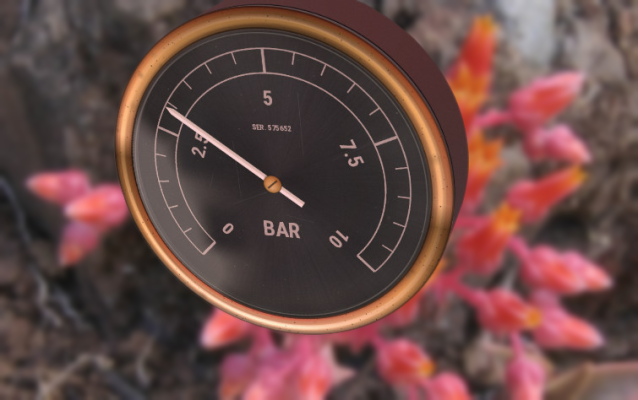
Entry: 3,bar
